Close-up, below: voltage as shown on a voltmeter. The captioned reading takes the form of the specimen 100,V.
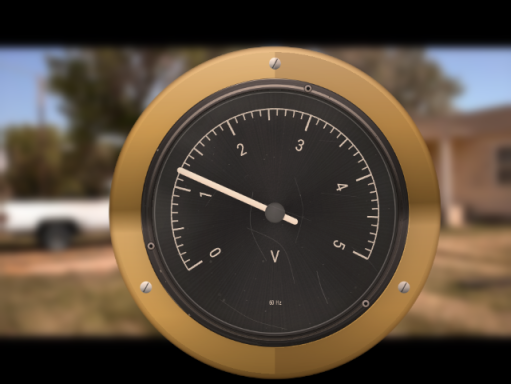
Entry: 1.2,V
